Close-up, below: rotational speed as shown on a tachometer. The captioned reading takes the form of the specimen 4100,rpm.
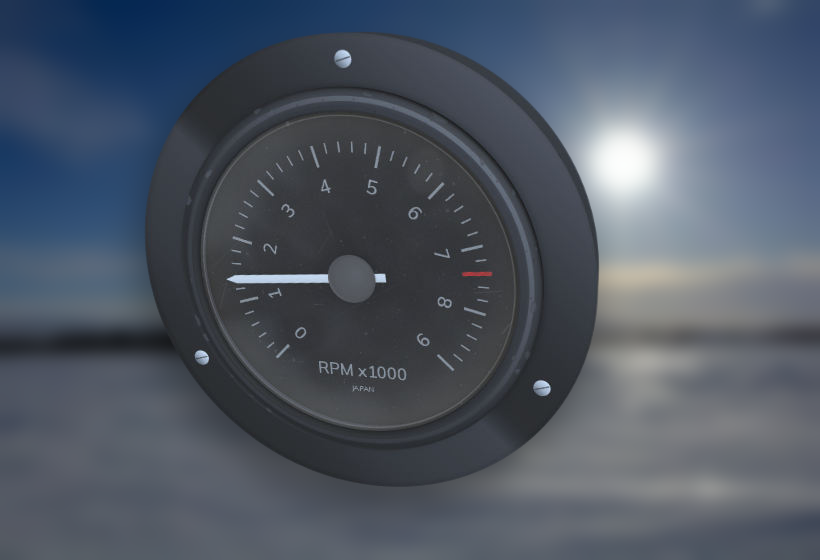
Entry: 1400,rpm
